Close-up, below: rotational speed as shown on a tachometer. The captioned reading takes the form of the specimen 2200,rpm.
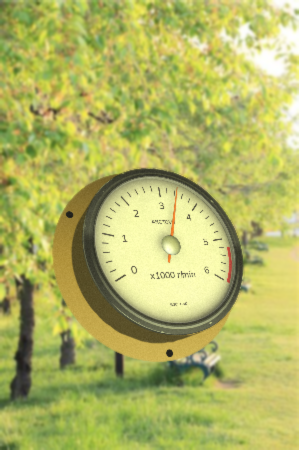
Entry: 3400,rpm
